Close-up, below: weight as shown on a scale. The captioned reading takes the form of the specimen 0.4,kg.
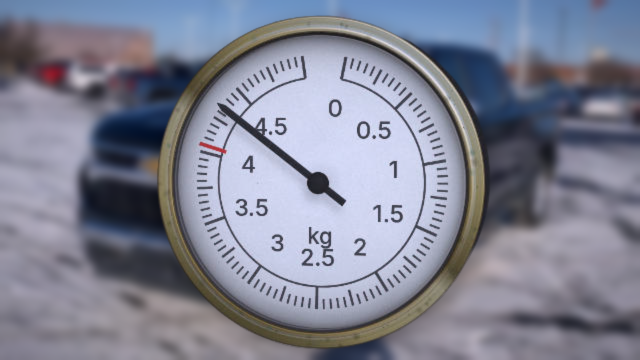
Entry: 4.35,kg
